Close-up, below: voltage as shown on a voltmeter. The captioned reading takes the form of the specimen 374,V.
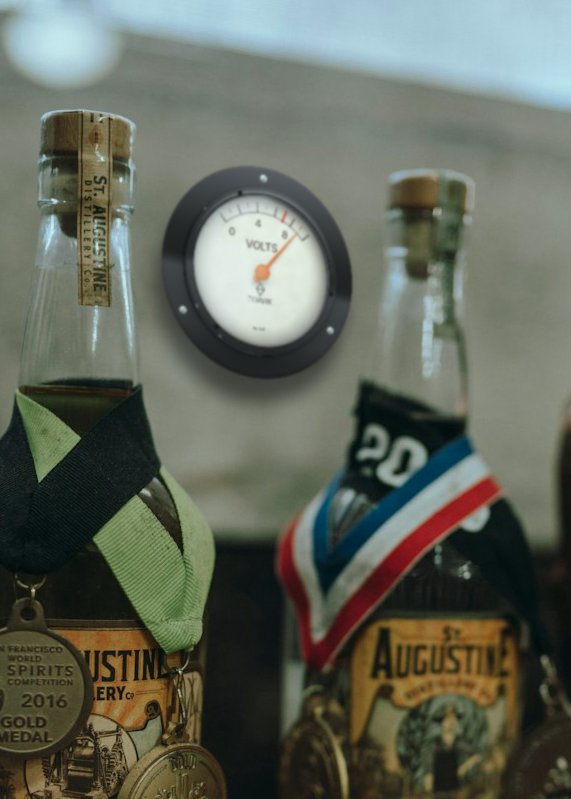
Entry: 9,V
